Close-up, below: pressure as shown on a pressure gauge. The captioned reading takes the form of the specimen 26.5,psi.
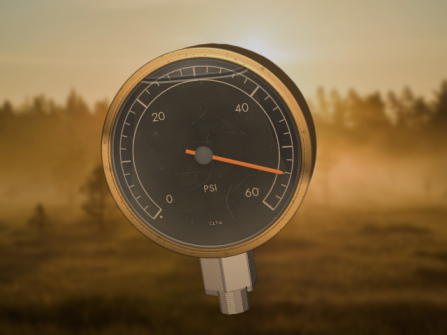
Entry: 54,psi
